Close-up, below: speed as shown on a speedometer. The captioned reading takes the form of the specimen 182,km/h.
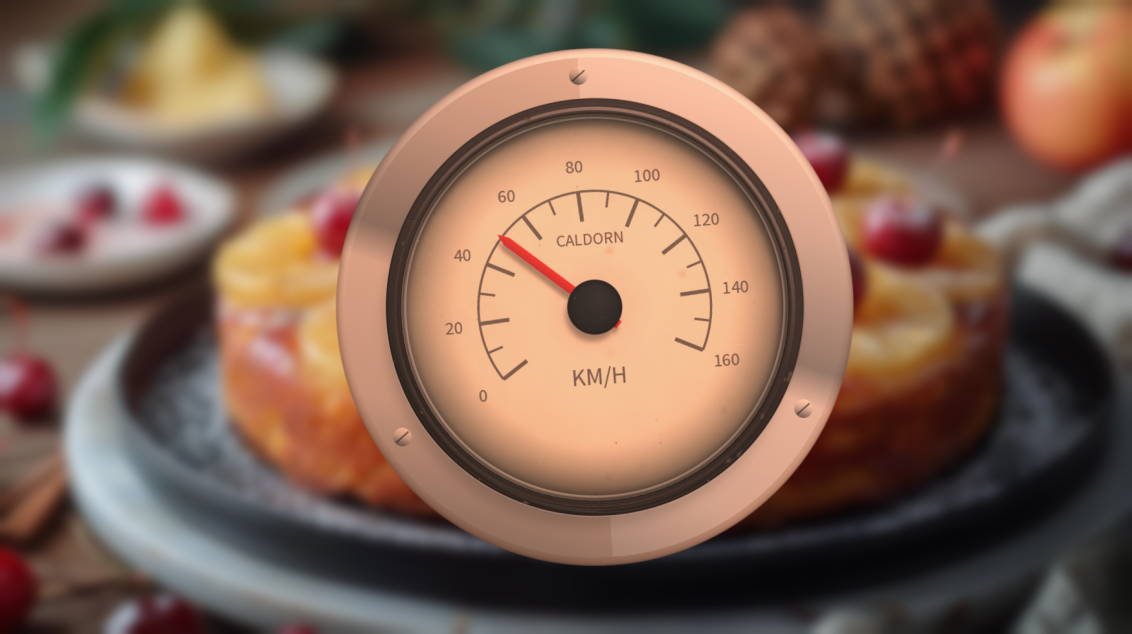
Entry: 50,km/h
